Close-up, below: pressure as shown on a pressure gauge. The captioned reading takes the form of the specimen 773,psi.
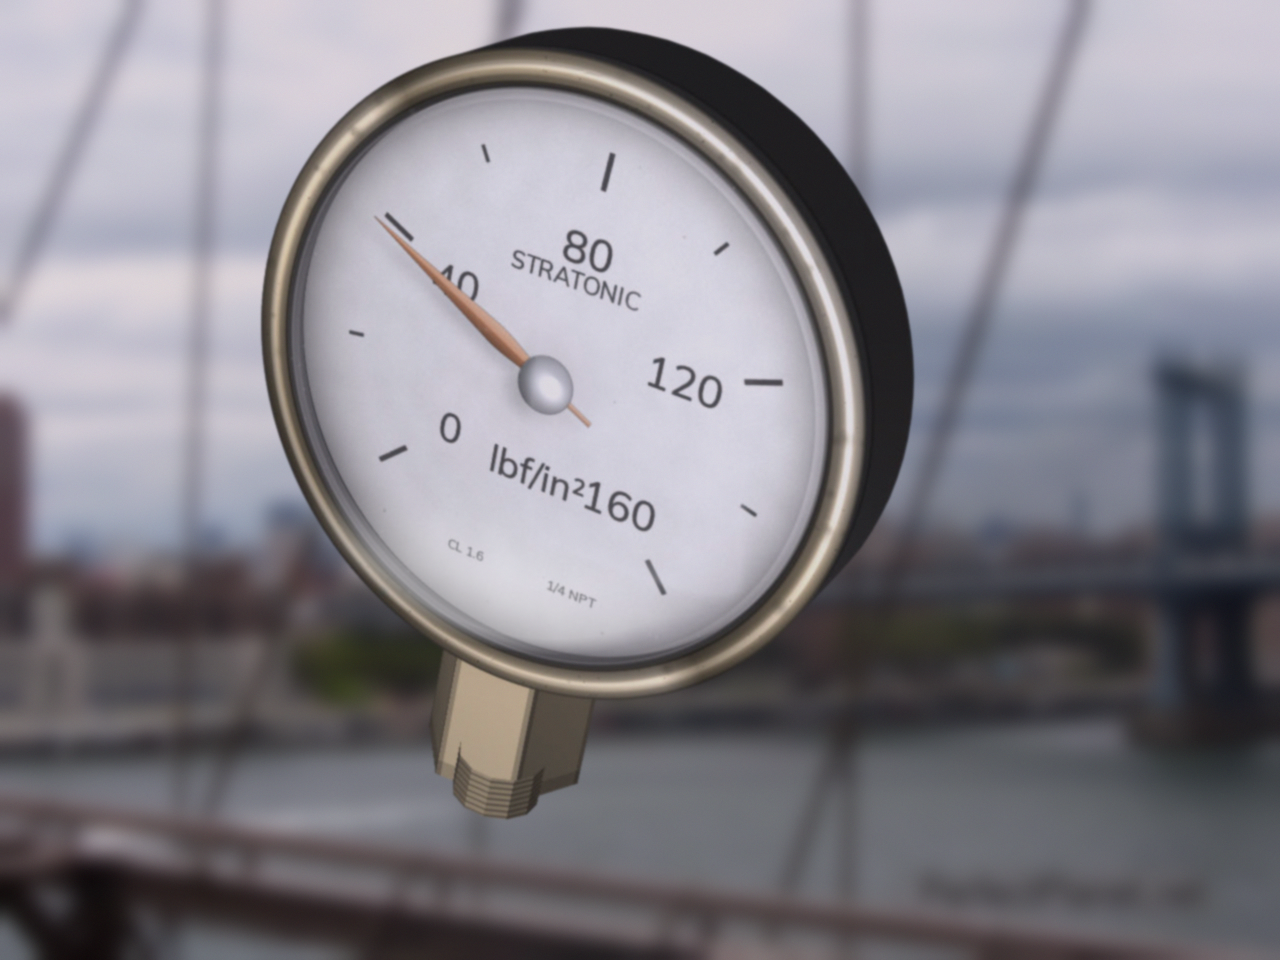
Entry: 40,psi
